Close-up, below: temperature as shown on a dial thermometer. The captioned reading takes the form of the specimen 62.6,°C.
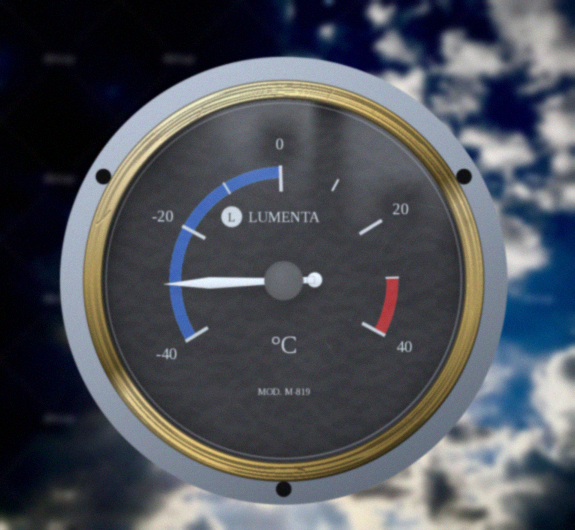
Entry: -30,°C
